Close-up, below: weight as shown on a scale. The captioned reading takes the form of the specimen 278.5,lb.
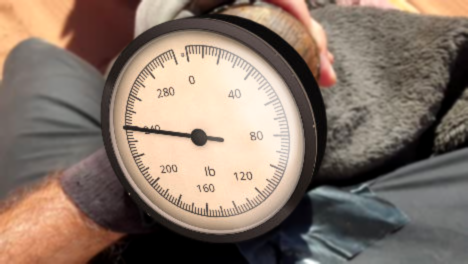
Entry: 240,lb
